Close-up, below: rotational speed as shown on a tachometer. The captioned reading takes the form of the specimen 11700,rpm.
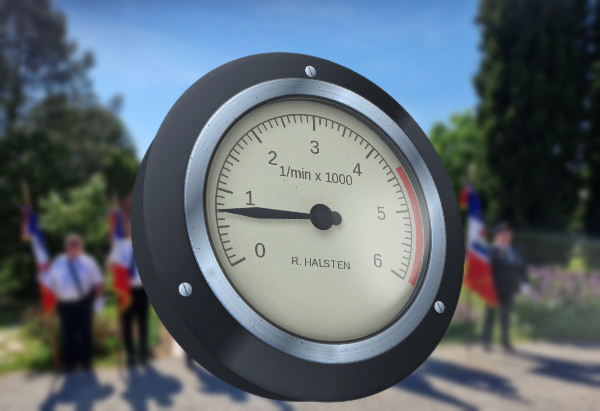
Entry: 700,rpm
